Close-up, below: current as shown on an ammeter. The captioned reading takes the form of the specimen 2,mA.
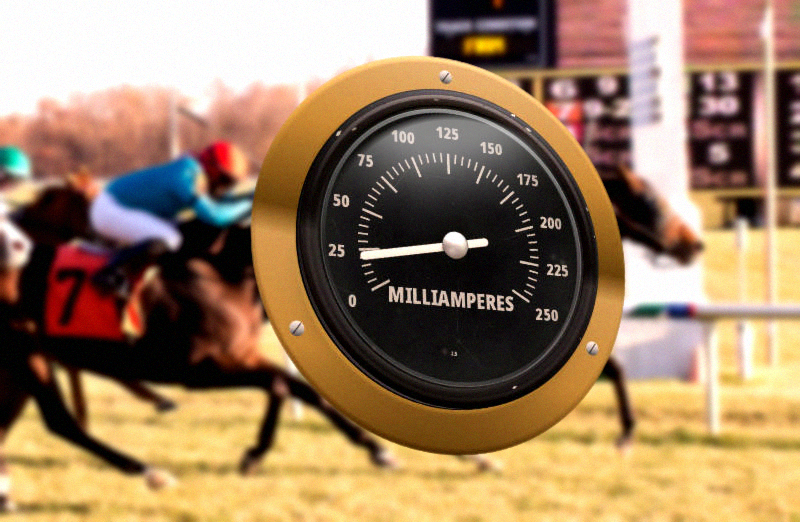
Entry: 20,mA
